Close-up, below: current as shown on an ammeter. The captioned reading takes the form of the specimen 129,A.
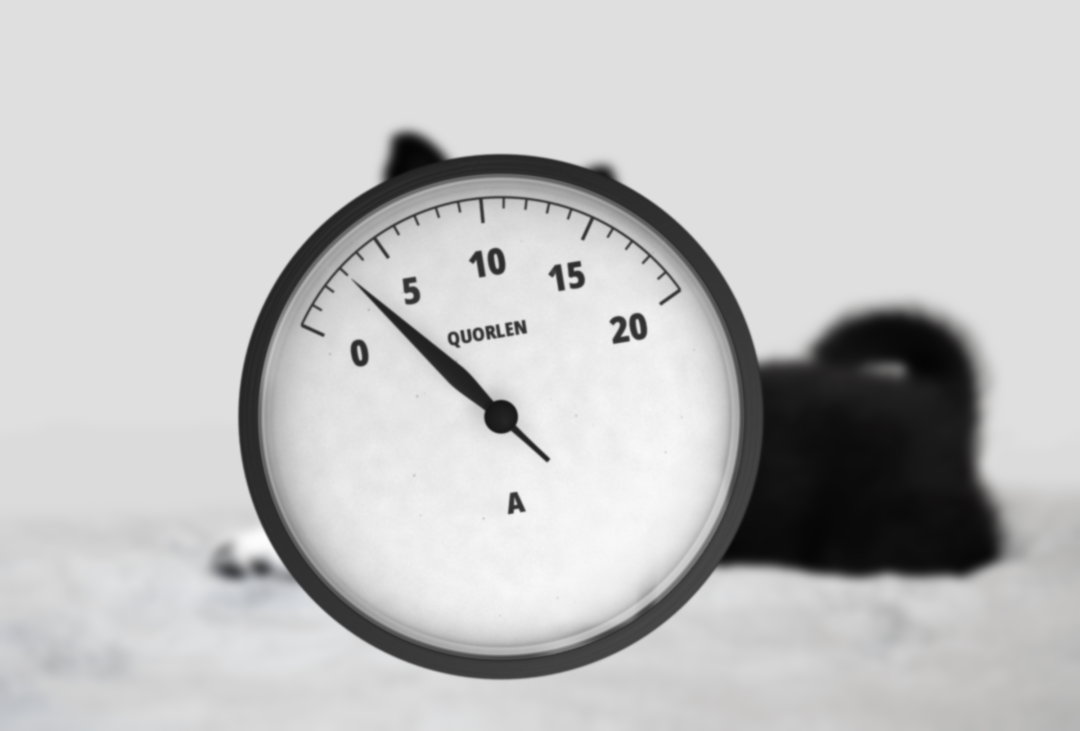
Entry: 3,A
